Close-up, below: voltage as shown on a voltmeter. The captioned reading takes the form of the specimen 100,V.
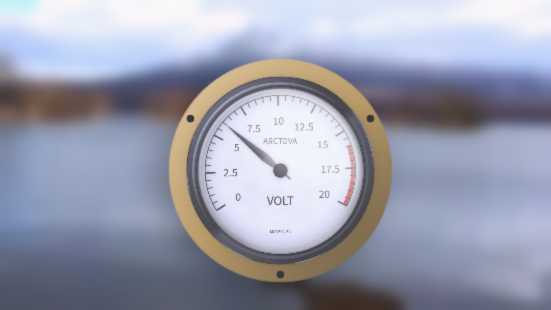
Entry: 6,V
